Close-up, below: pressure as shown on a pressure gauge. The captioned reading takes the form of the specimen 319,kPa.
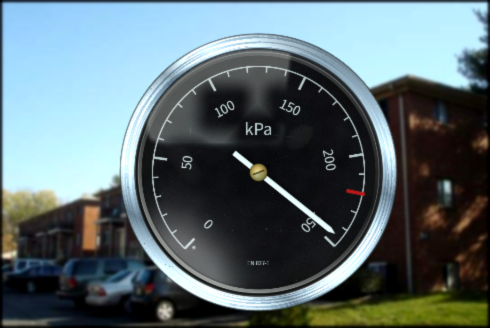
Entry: 245,kPa
